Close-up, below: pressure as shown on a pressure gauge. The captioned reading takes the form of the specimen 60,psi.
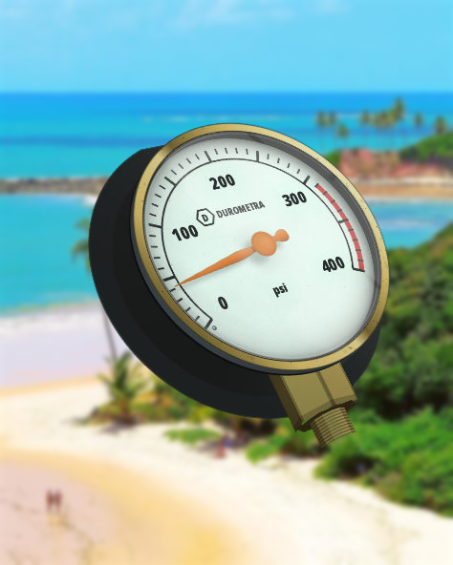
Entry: 40,psi
